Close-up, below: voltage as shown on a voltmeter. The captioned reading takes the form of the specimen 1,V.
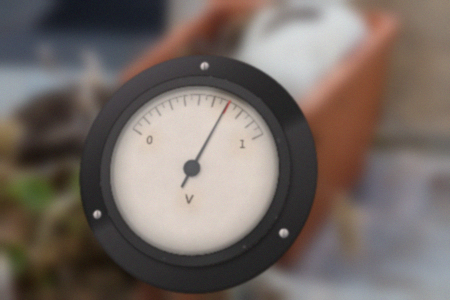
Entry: 0.7,V
